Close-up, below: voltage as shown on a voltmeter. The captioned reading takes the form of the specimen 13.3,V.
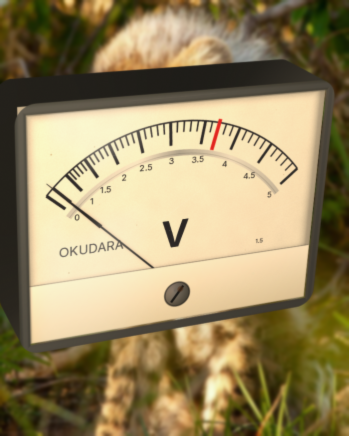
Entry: 0.5,V
